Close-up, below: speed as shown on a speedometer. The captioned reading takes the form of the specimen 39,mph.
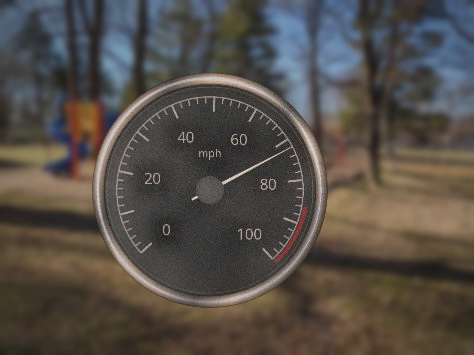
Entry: 72,mph
